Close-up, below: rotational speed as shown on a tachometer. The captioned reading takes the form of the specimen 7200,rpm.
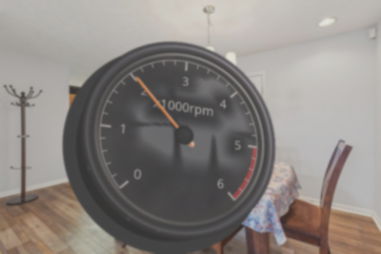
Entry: 2000,rpm
